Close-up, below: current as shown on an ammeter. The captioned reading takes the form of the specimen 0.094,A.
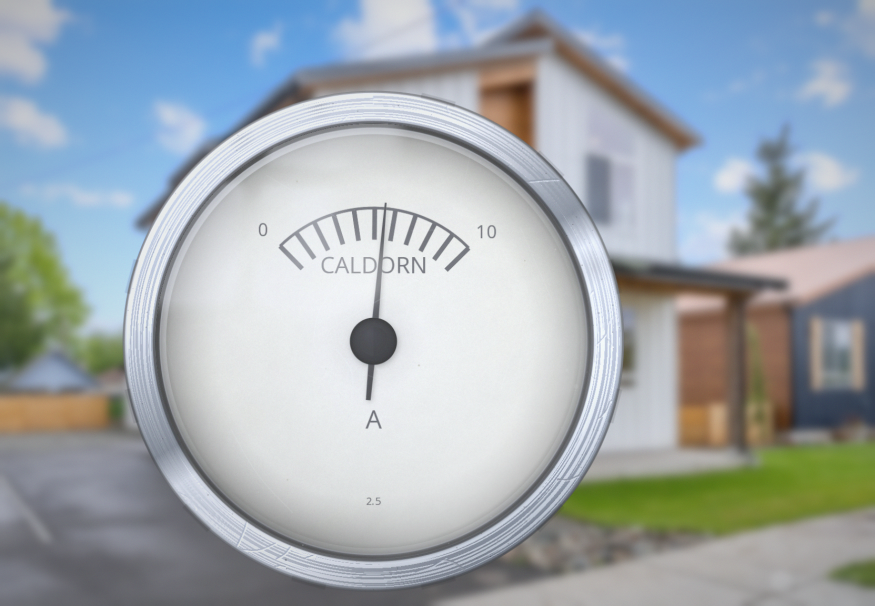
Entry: 5.5,A
